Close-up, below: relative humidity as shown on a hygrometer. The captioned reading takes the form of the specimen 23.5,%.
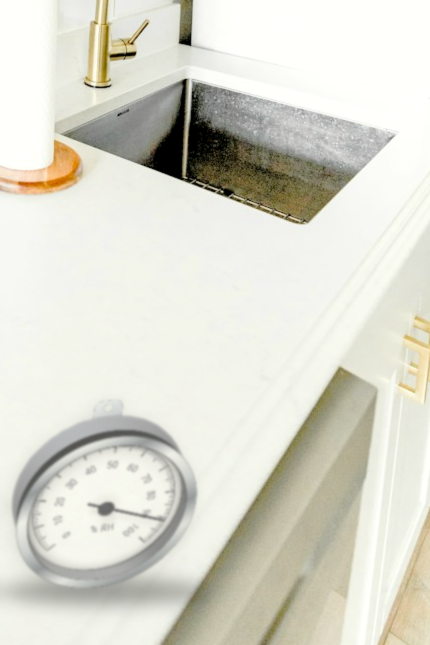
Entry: 90,%
